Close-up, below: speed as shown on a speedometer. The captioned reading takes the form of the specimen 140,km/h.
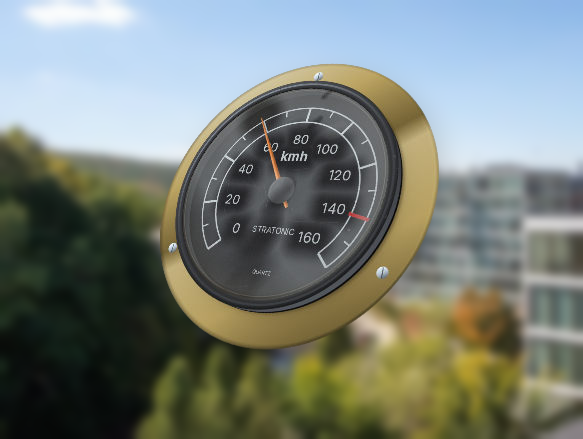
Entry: 60,km/h
